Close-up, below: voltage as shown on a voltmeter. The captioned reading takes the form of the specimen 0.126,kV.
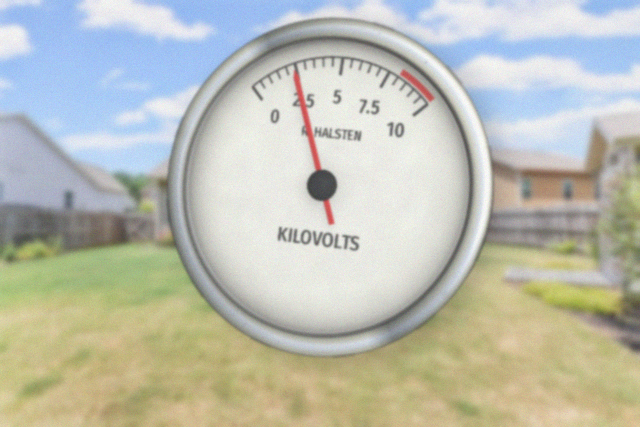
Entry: 2.5,kV
